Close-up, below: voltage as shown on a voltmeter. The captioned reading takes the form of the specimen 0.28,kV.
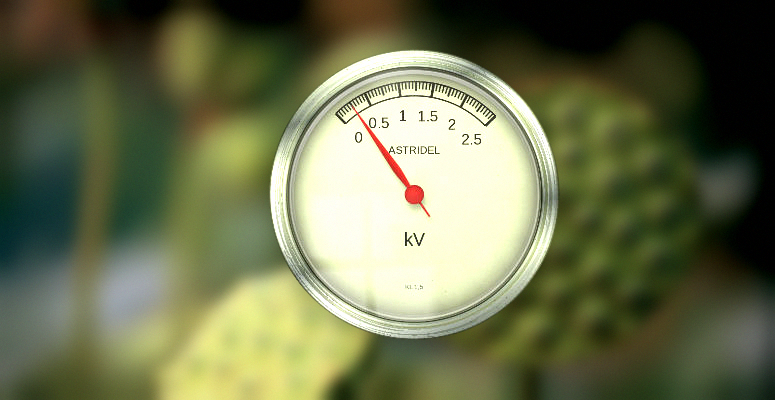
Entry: 0.25,kV
